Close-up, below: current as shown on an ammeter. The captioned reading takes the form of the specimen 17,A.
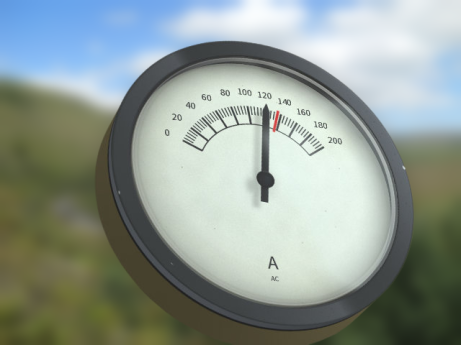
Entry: 120,A
